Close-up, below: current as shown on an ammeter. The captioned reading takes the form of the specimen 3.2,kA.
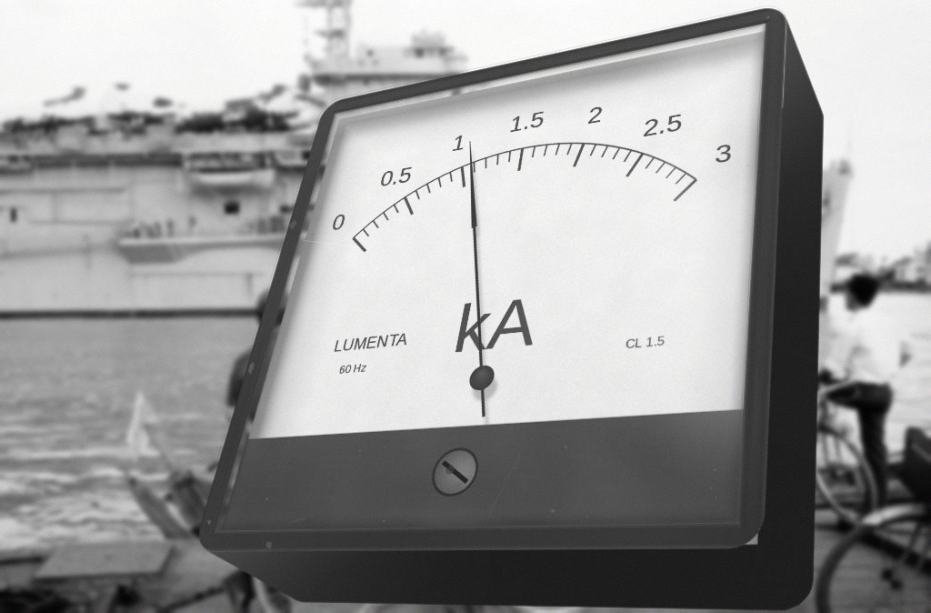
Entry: 1.1,kA
